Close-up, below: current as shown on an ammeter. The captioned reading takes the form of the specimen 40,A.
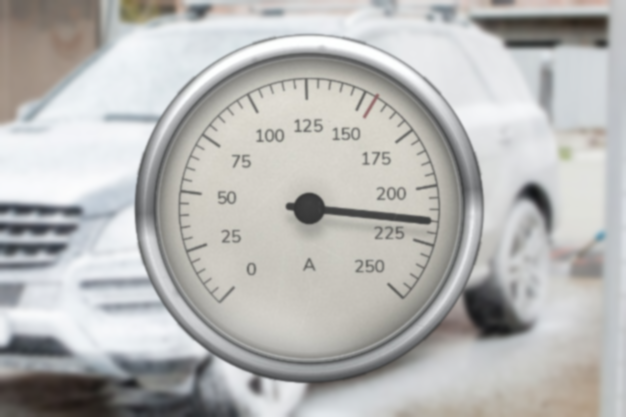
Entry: 215,A
